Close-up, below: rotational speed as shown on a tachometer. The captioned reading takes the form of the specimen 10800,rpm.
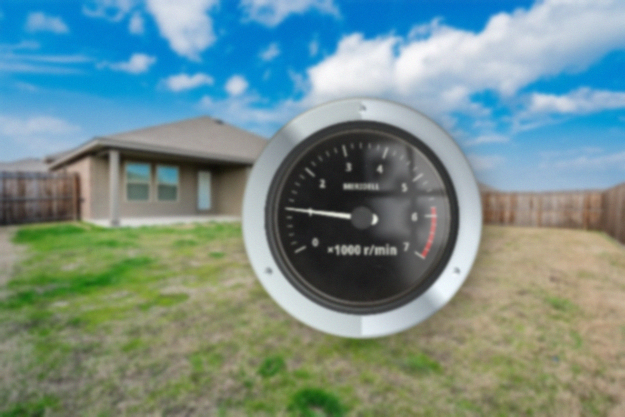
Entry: 1000,rpm
